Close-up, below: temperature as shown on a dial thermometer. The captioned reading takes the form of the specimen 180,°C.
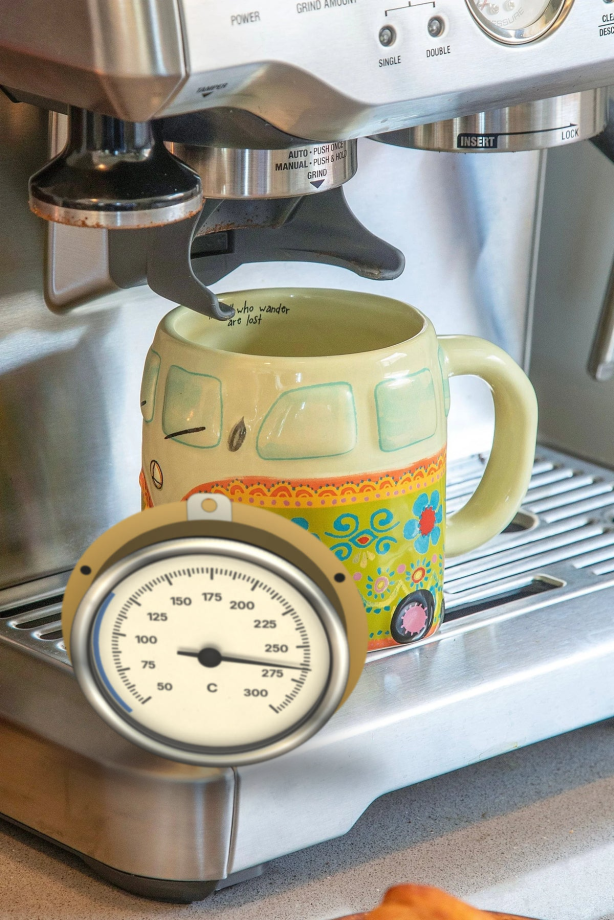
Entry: 262.5,°C
